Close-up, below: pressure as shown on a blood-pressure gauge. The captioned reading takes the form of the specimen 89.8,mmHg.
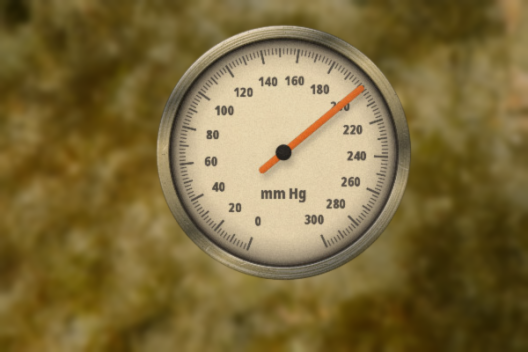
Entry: 200,mmHg
